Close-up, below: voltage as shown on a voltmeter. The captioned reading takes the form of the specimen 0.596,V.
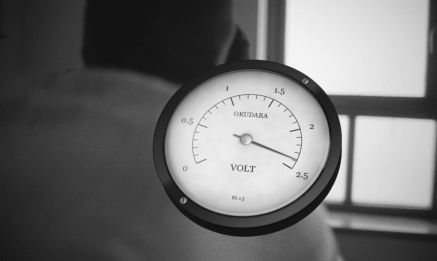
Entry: 2.4,V
